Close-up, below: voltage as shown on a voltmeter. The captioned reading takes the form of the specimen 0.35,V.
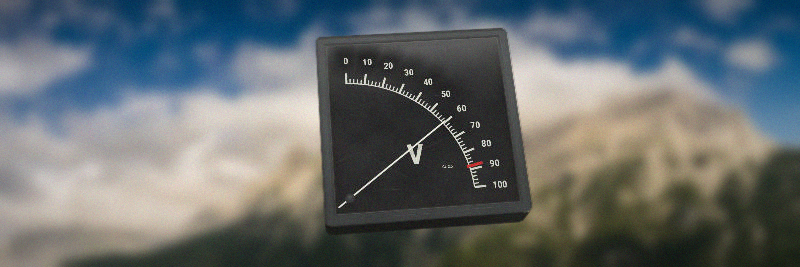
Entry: 60,V
